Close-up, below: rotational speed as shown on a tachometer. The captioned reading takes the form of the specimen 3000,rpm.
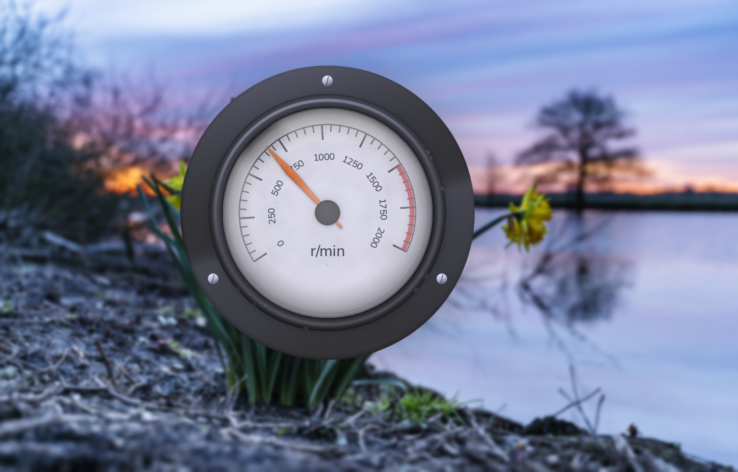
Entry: 675,rpm
